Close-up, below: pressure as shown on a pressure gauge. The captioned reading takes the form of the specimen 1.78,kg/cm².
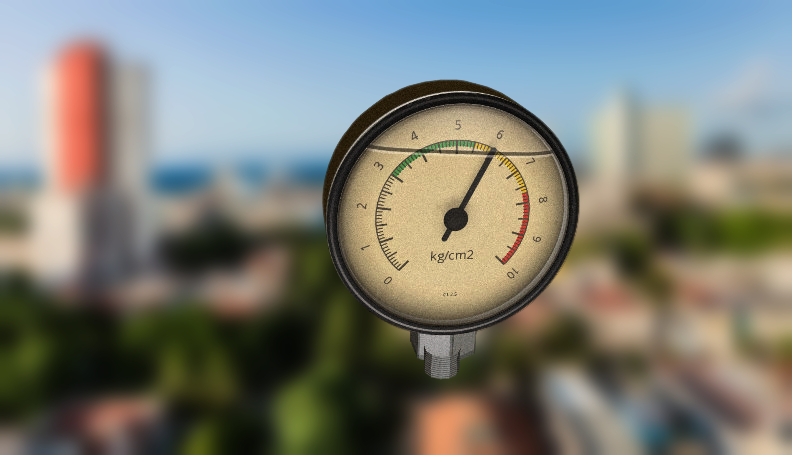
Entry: 6,kg/cm²
